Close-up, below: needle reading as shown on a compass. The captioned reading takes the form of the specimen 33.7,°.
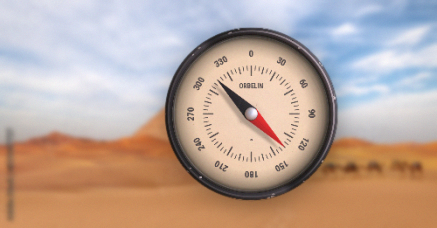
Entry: 135,°
